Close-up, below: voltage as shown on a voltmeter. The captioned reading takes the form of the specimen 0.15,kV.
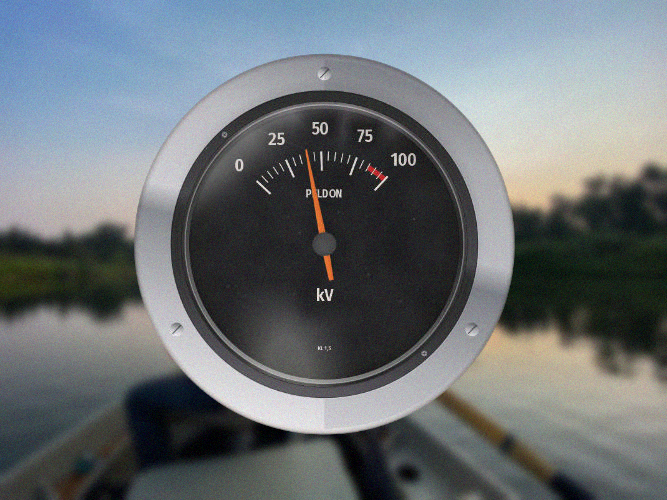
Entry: 40,kV
